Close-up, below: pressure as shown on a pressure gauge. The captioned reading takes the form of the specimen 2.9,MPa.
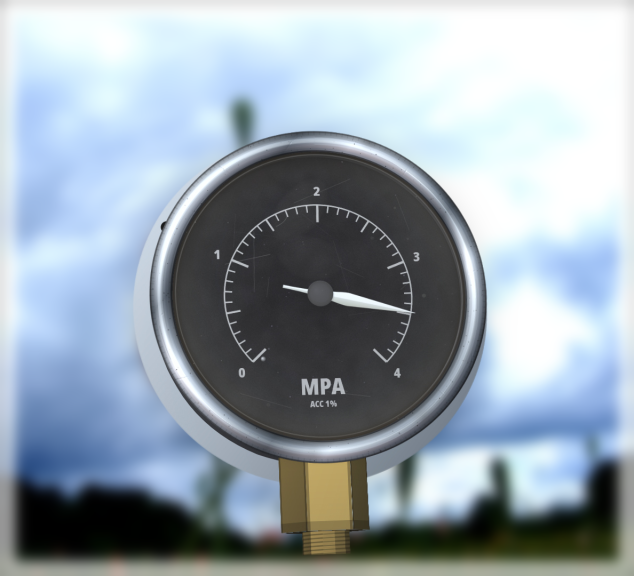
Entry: 3.5,MPa
